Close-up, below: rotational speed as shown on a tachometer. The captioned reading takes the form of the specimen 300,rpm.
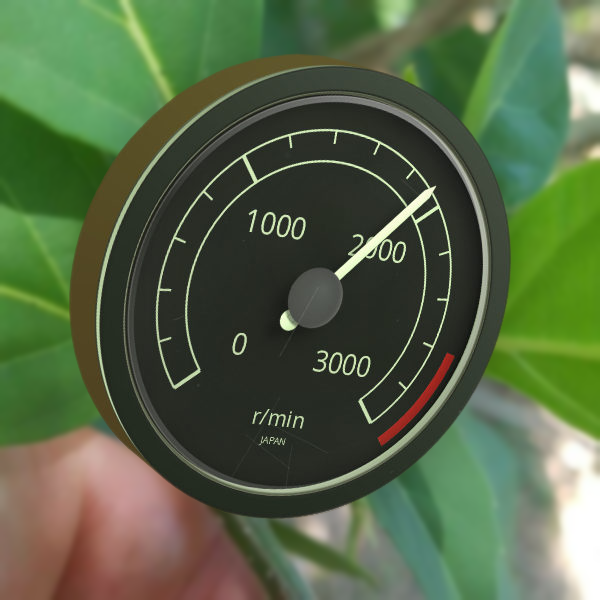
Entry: 1900,rpm
